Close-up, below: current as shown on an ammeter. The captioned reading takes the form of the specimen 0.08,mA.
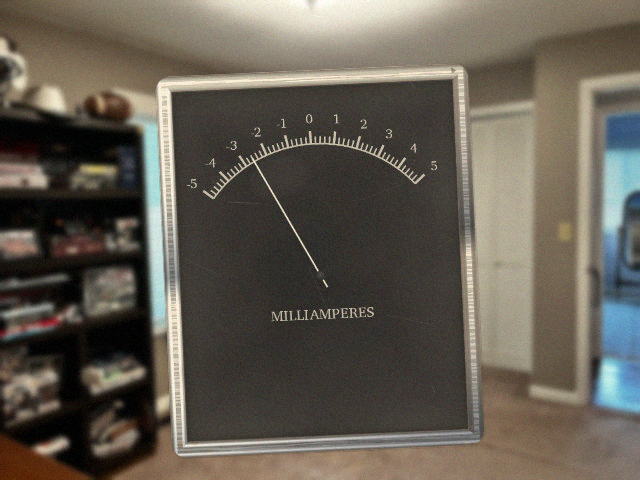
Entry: -2.6,mA
